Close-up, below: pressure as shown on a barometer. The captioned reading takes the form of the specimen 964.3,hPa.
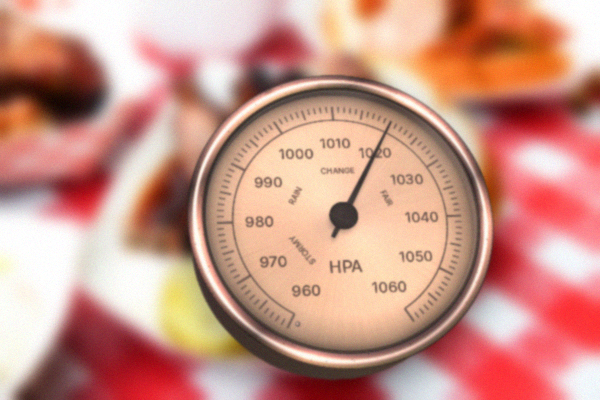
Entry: 1020,hPa
